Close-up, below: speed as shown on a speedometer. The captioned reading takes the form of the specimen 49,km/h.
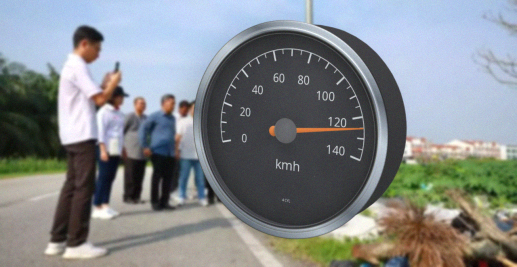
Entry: 125,km/h
